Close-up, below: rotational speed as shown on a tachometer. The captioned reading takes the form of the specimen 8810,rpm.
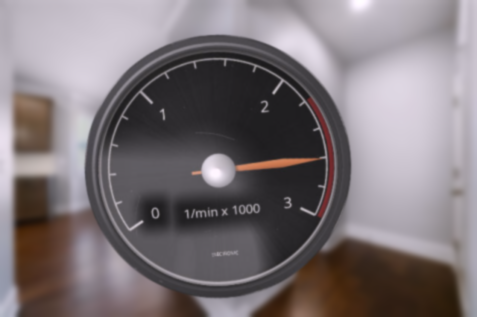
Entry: 2600,rpm
